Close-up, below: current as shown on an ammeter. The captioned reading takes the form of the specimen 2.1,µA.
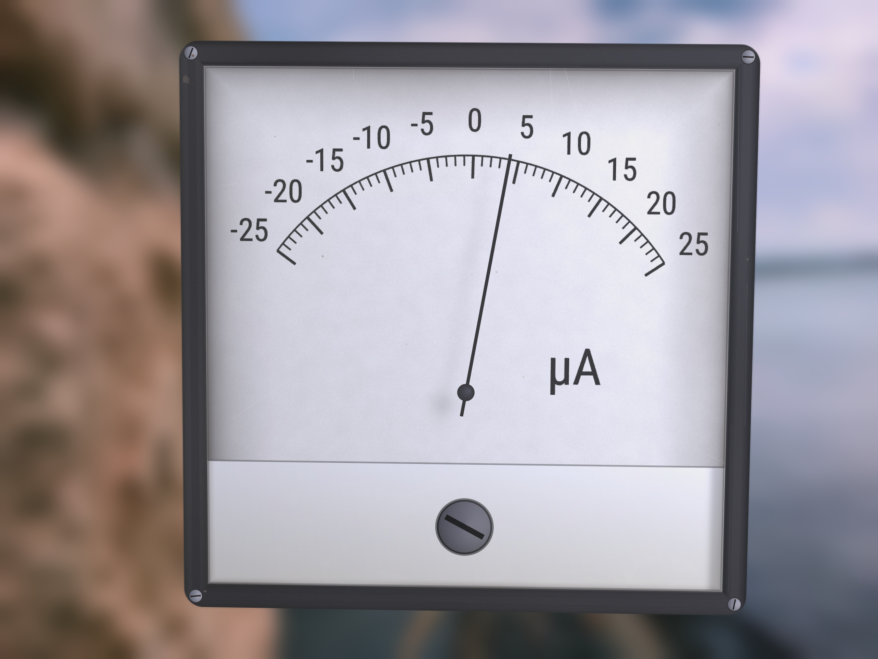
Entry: 4,µA
